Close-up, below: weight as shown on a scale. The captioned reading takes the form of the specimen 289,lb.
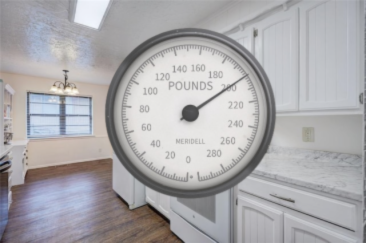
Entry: 200,lb
